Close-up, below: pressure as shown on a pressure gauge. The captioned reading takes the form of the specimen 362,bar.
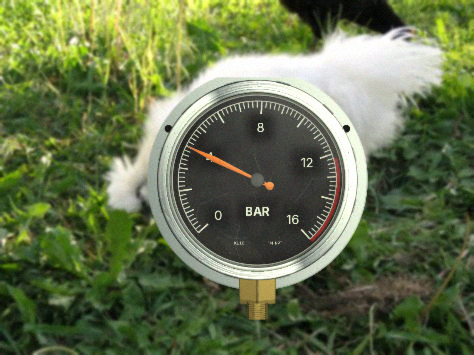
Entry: 4,bar
